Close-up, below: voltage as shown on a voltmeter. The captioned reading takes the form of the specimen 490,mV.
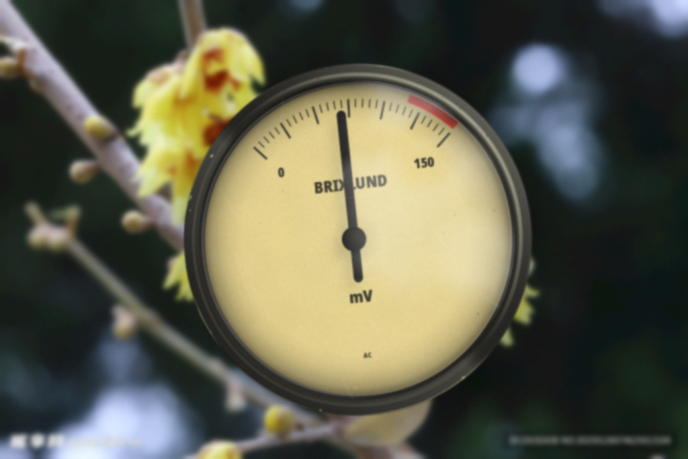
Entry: 70,mV
